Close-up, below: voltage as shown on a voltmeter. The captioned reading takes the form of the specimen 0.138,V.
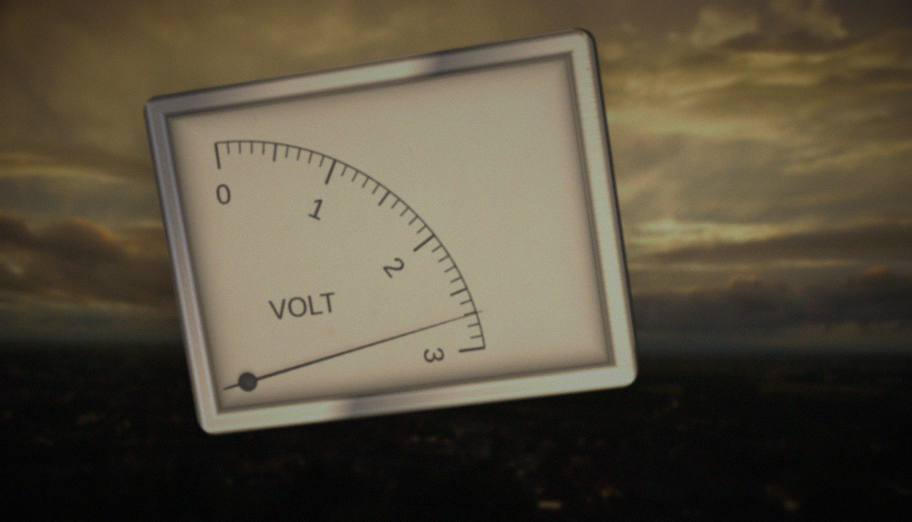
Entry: 2.7,V
